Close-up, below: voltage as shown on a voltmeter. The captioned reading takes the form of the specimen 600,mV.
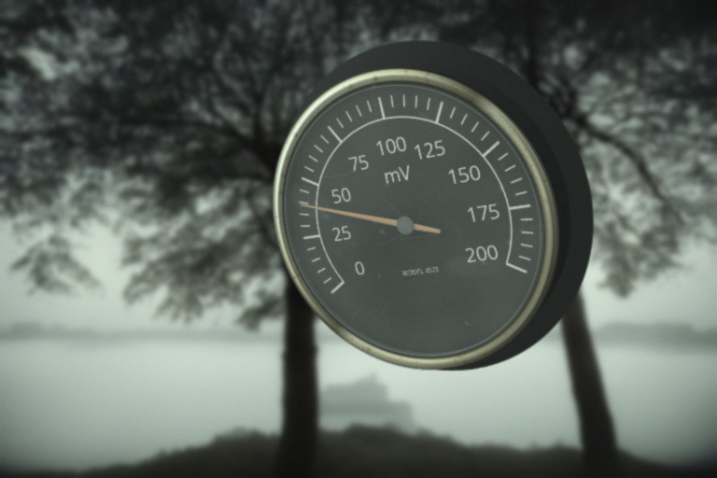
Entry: 40,mV
